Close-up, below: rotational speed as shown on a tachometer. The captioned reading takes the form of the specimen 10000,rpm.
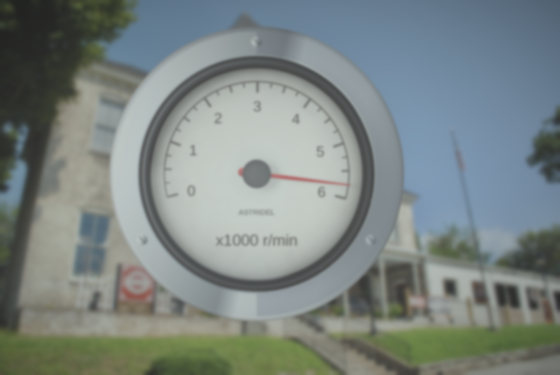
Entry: 5750,rpm
